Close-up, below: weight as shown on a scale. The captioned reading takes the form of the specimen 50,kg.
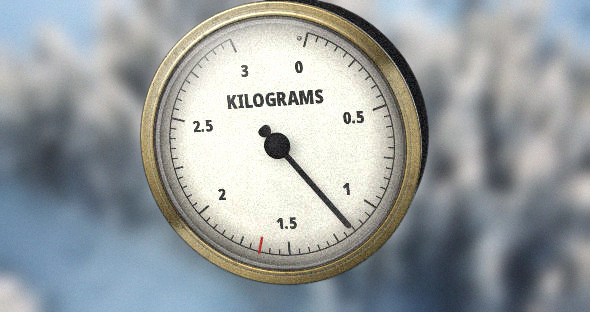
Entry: 1.15,kg
